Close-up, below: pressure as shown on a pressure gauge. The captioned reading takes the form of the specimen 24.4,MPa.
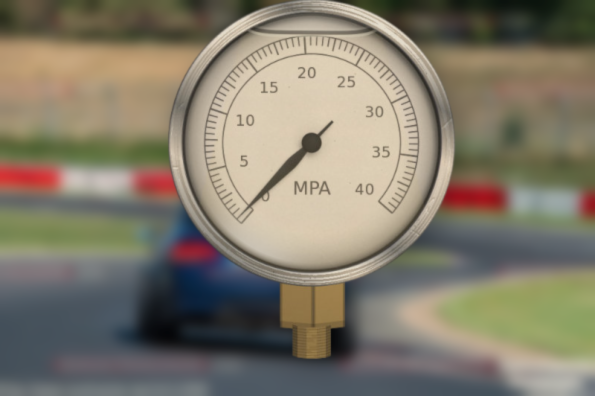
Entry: 0.5,MPa
